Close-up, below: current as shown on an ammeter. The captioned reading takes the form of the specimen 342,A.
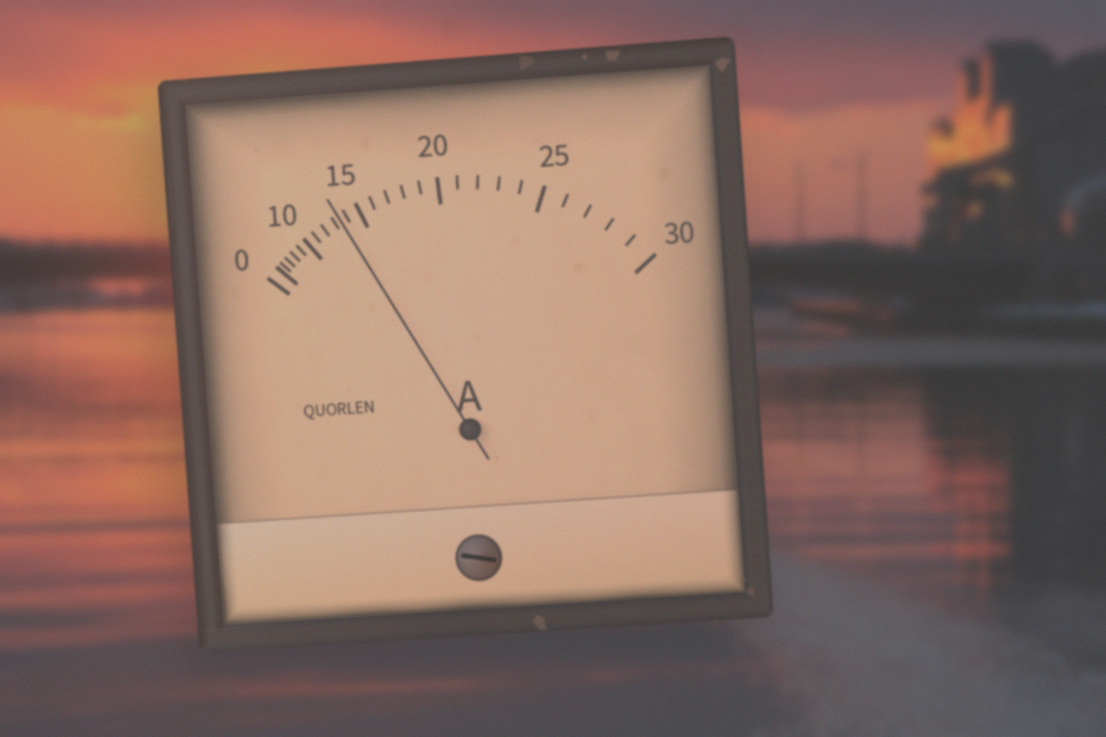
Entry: 13.5,A
